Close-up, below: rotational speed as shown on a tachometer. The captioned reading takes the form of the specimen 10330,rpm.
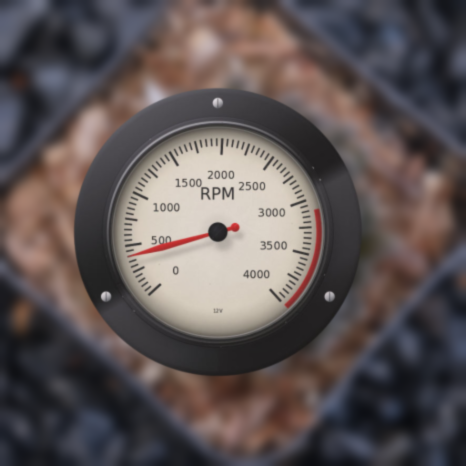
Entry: 400,rpm
